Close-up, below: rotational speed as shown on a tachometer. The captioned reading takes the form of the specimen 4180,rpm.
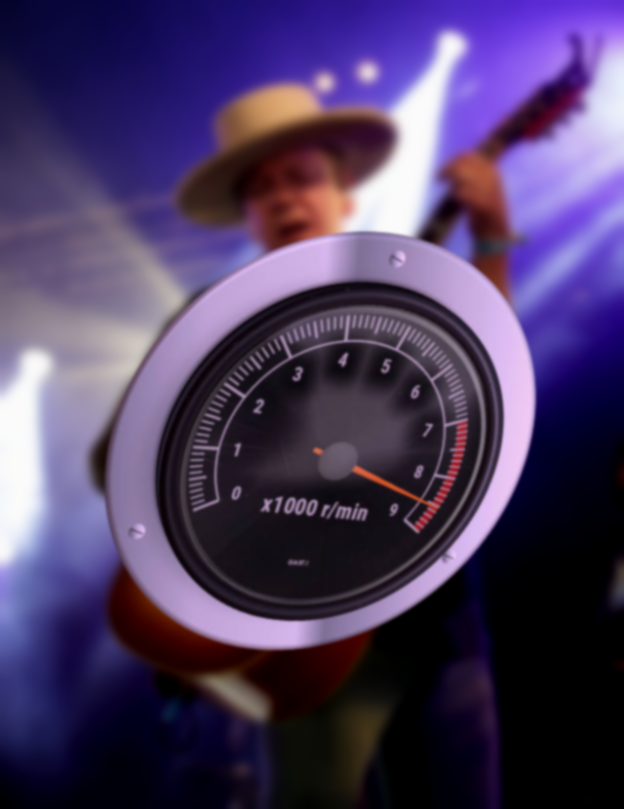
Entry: 8500,rpm
